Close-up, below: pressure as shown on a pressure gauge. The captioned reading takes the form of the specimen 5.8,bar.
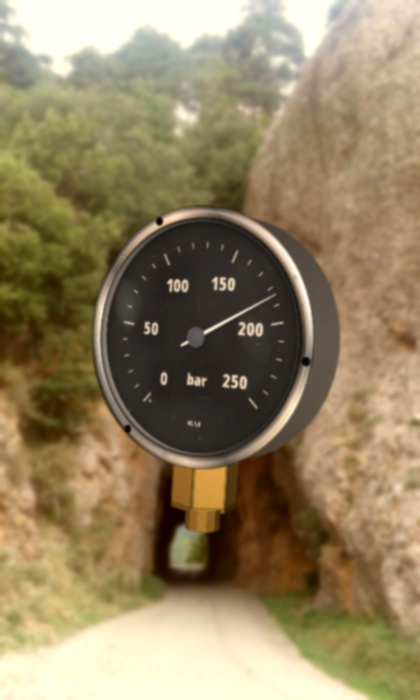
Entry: 185,bar
